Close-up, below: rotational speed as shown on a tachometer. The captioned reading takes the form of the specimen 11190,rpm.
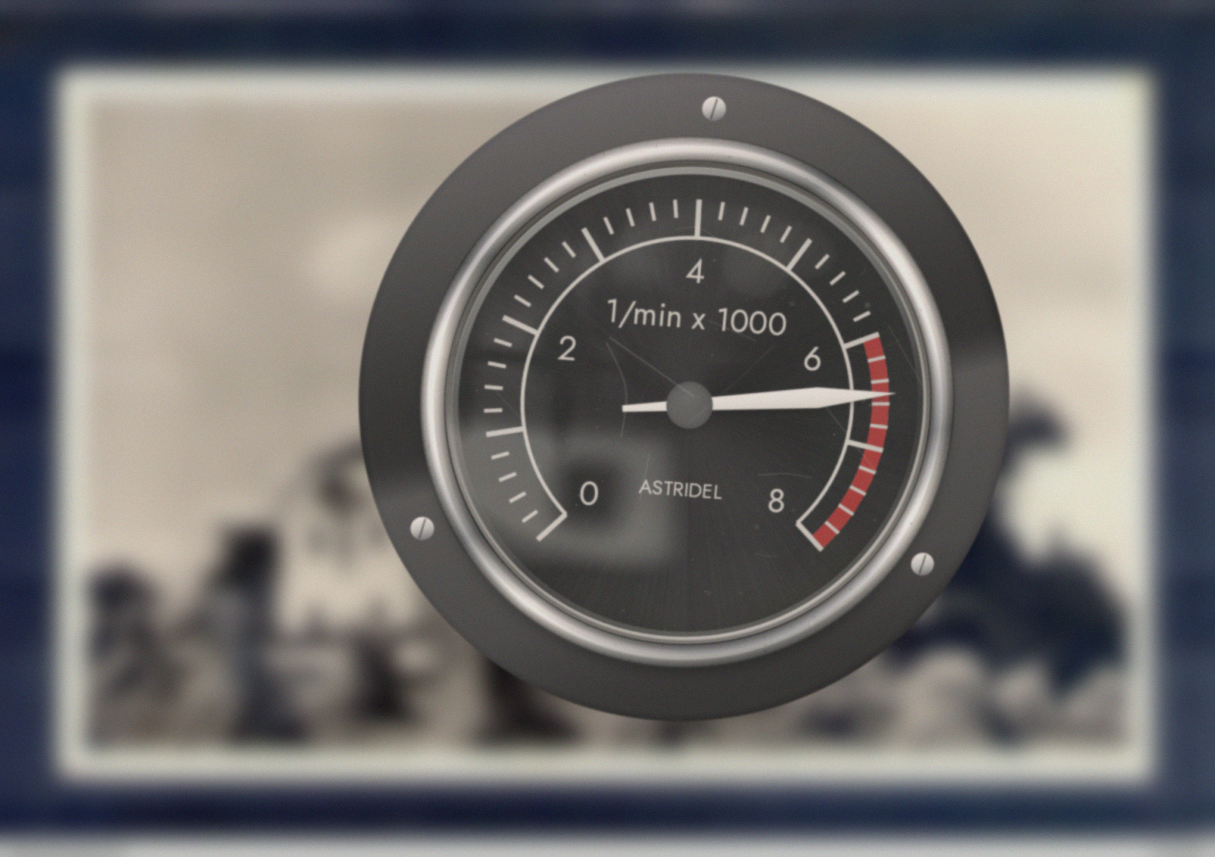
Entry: 6500,rpm
